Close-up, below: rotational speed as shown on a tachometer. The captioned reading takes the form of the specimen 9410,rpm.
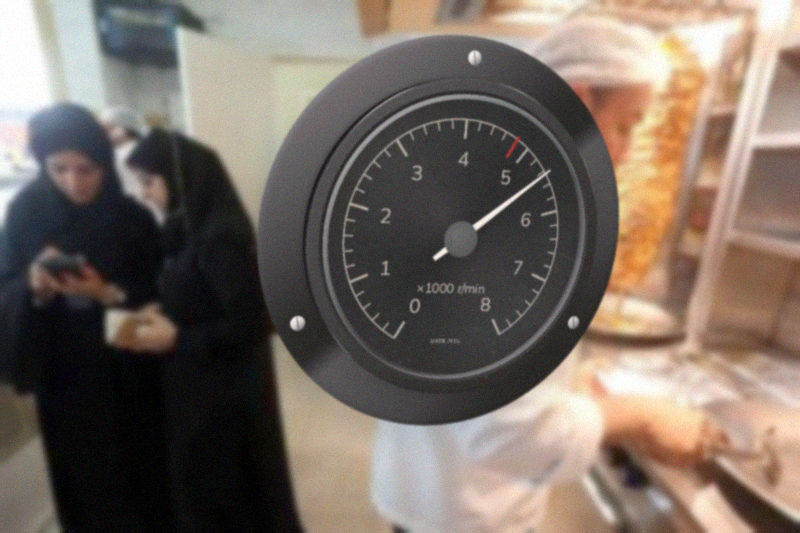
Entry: 5400,rpm
